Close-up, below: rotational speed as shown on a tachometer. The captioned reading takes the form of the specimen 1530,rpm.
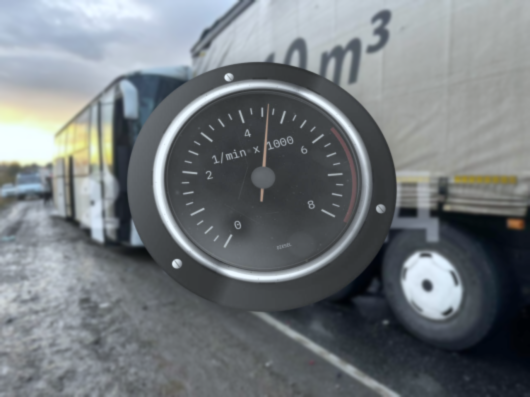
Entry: 4625,rpm
